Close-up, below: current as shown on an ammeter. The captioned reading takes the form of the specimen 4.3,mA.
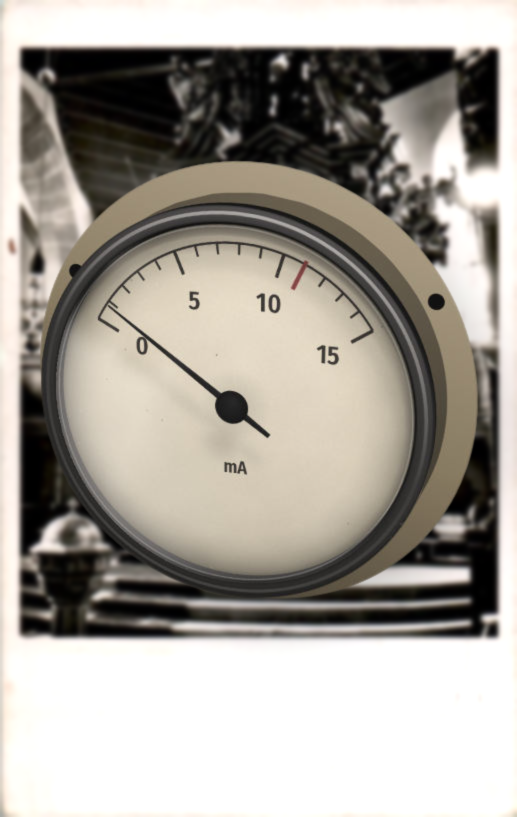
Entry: 1,mA
